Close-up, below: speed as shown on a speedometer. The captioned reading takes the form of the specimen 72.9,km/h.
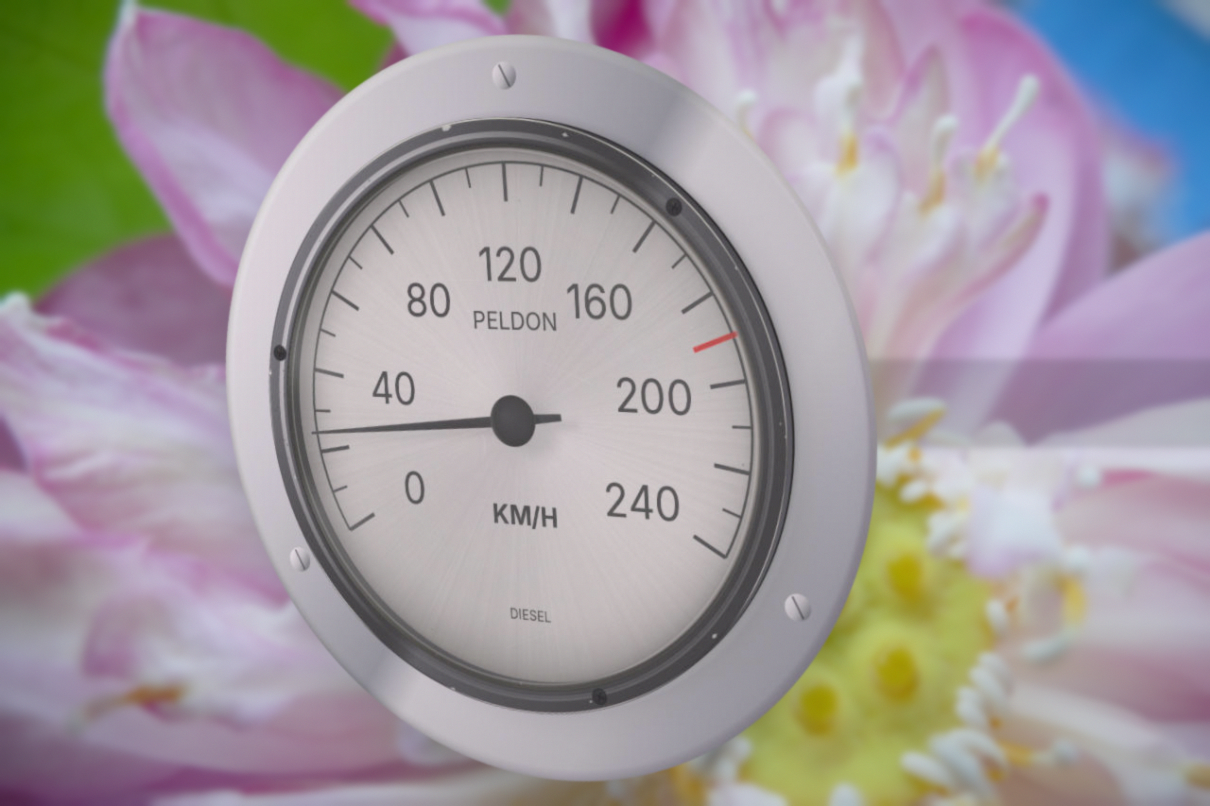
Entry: 25,km/h
